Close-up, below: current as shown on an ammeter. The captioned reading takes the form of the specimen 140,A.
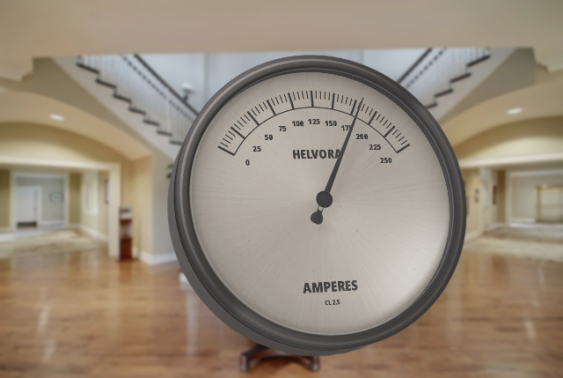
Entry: 180,A
